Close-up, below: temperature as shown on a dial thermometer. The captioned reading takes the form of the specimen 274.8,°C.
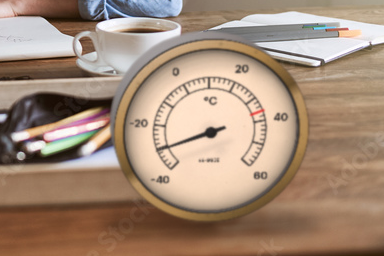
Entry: -30,°C
